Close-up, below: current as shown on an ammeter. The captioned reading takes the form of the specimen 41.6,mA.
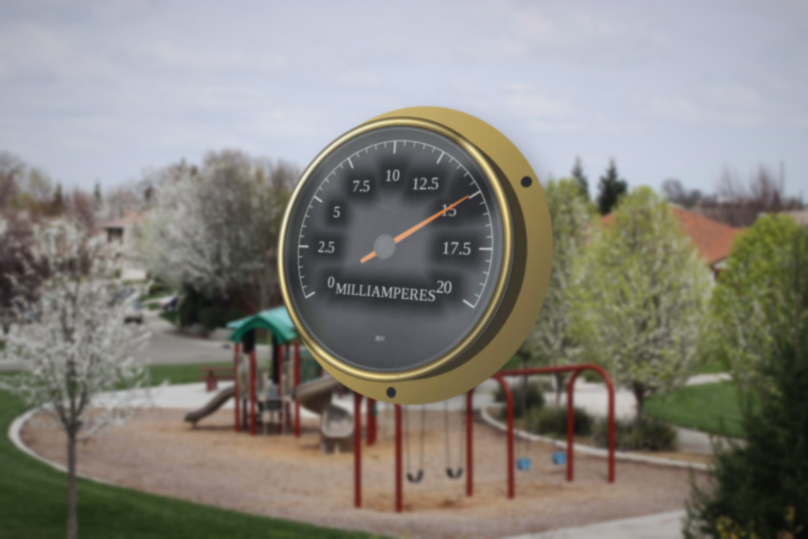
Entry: 15,mA
